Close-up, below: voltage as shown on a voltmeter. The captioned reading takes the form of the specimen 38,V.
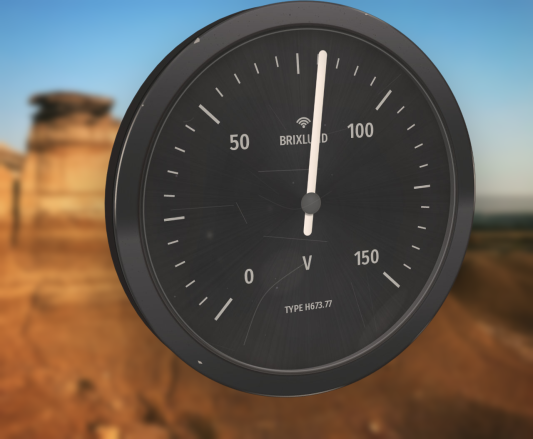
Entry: 80,V
